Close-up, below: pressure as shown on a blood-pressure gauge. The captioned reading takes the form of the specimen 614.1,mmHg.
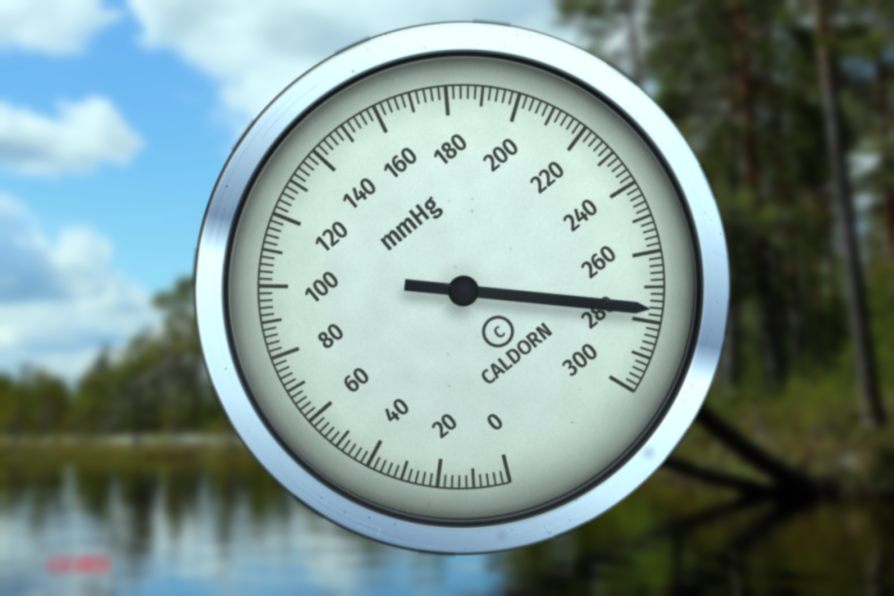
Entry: 276,mmHg
